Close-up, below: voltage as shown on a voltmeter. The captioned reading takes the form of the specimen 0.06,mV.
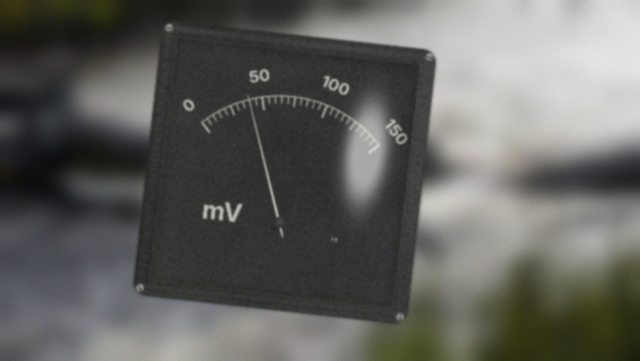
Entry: 40,mV
